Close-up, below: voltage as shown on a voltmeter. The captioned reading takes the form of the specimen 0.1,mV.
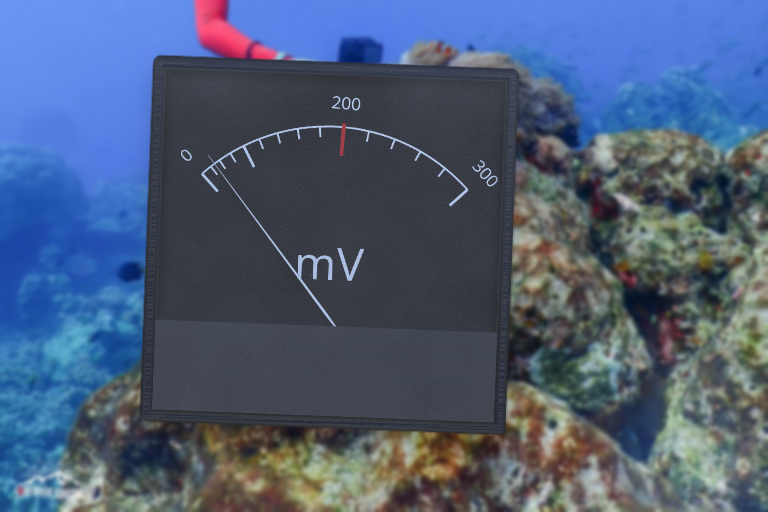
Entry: 50,mV
